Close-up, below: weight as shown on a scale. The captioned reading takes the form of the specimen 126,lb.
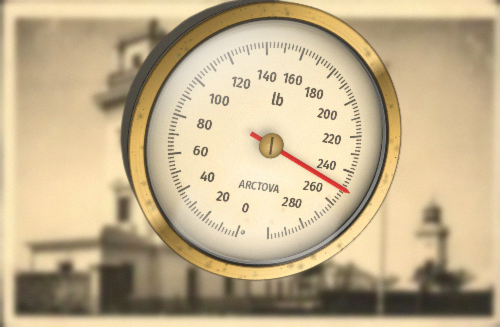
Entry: 250,lb
